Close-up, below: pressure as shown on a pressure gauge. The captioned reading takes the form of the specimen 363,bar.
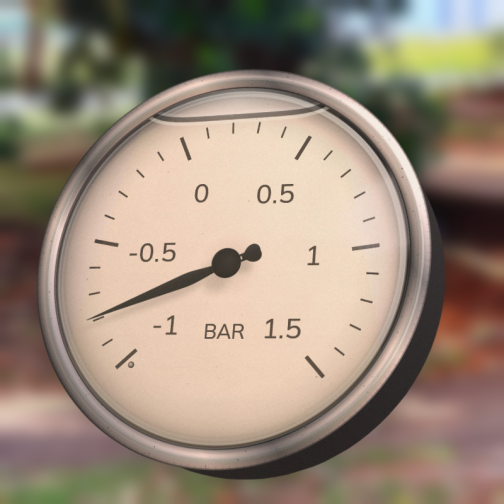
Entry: -0.8,bar
